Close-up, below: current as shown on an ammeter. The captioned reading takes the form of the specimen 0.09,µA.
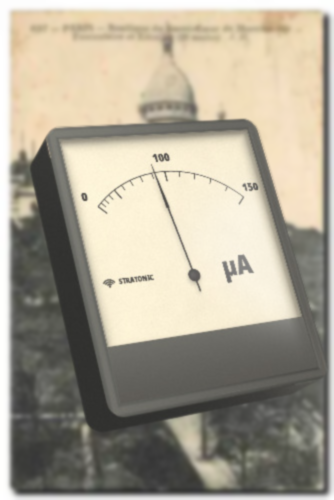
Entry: 90,µA
